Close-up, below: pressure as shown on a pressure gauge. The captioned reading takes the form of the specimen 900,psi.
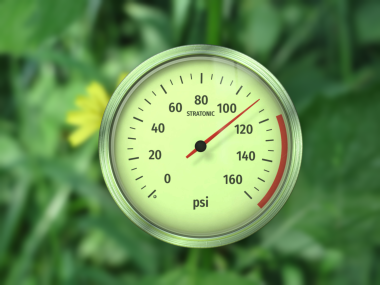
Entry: 110,psi
